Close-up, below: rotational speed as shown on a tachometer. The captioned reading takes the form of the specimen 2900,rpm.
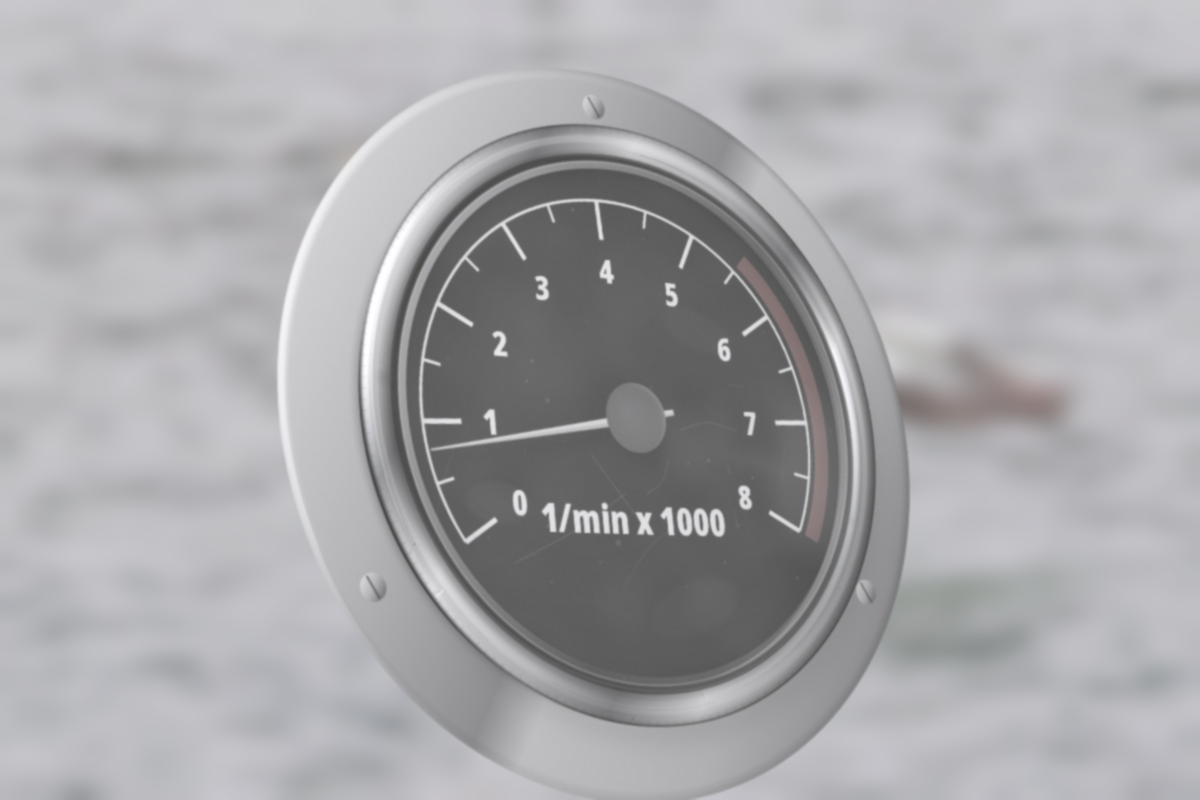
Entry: 750,rpm
